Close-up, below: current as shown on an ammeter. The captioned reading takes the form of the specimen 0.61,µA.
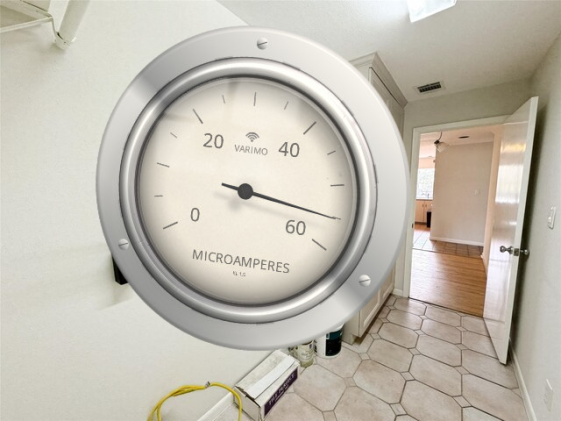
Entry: 55,µA
